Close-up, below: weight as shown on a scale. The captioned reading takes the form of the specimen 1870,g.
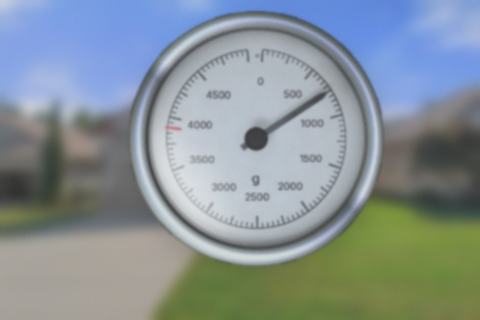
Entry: 750,g
